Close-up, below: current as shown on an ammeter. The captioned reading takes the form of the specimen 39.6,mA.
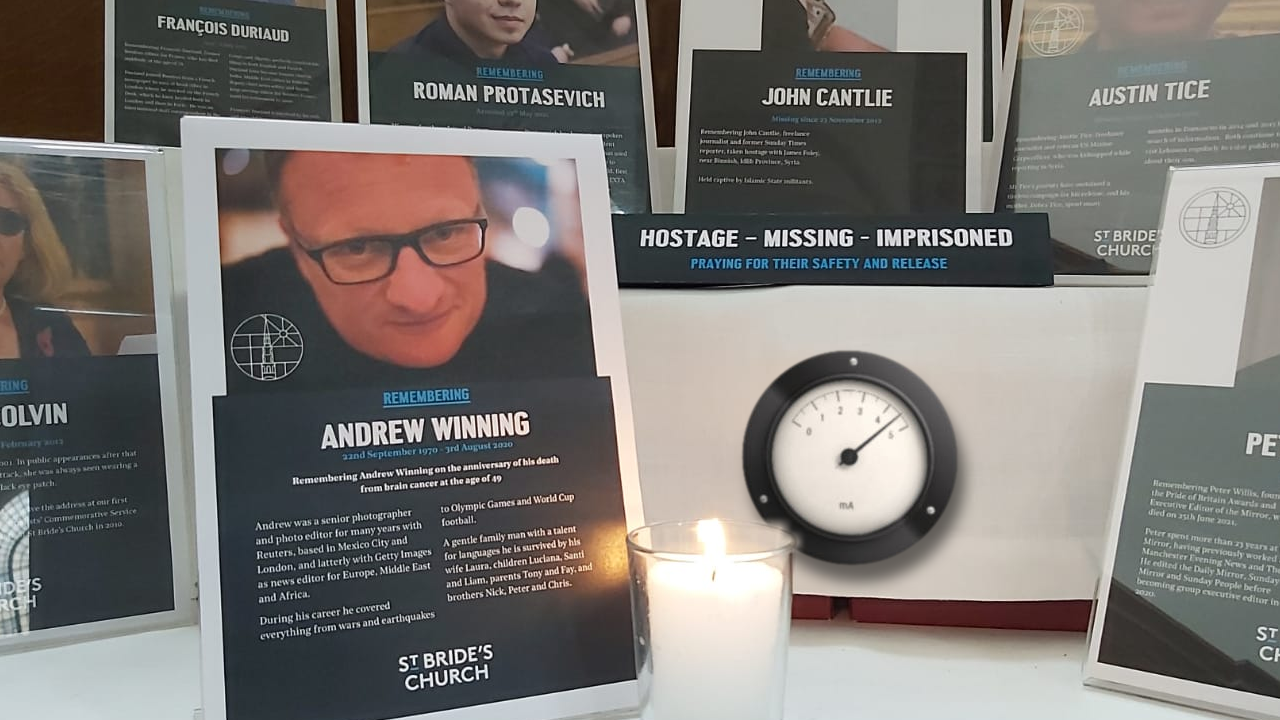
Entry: 4.5,mA
